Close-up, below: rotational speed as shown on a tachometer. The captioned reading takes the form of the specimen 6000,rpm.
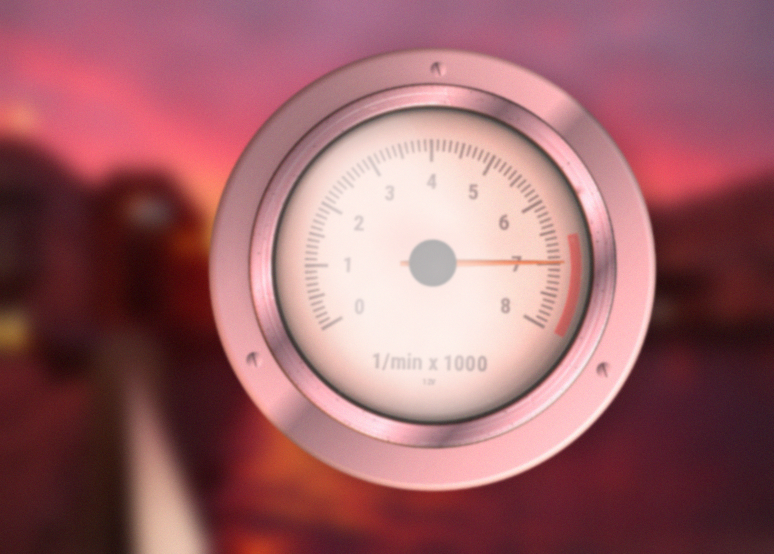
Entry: 7000,rpm
